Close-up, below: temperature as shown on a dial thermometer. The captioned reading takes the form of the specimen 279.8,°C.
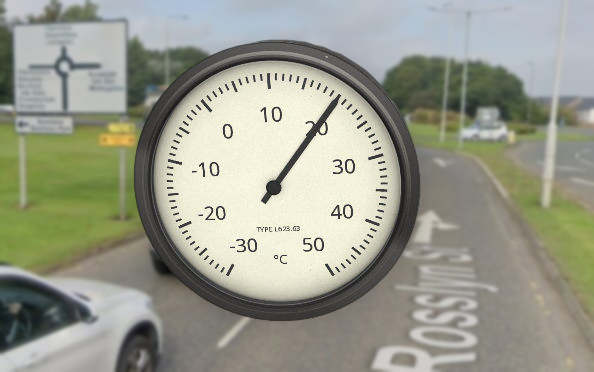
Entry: 20,°C
